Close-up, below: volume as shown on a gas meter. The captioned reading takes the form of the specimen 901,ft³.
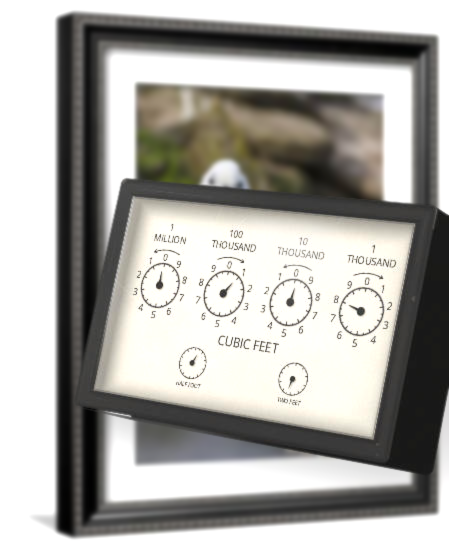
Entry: 9800,ft³
